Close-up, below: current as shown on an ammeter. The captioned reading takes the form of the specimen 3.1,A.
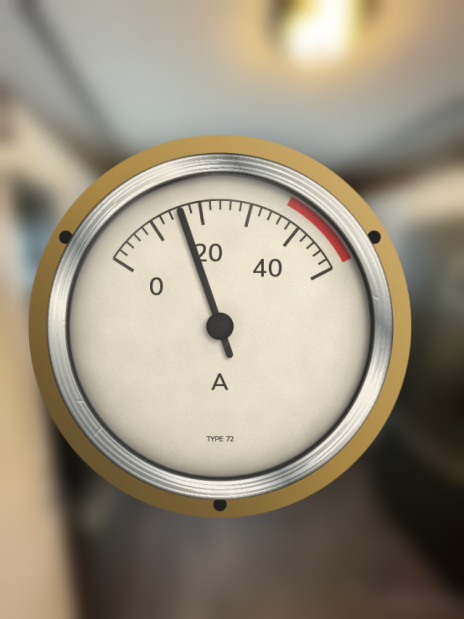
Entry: 16,A
